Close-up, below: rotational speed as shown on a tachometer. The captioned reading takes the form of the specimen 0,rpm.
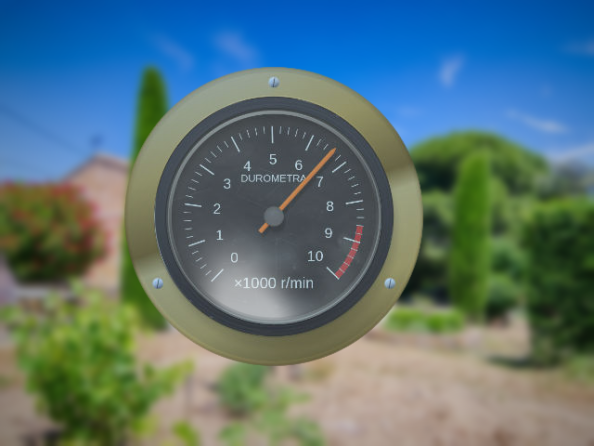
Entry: 6600,rpm
